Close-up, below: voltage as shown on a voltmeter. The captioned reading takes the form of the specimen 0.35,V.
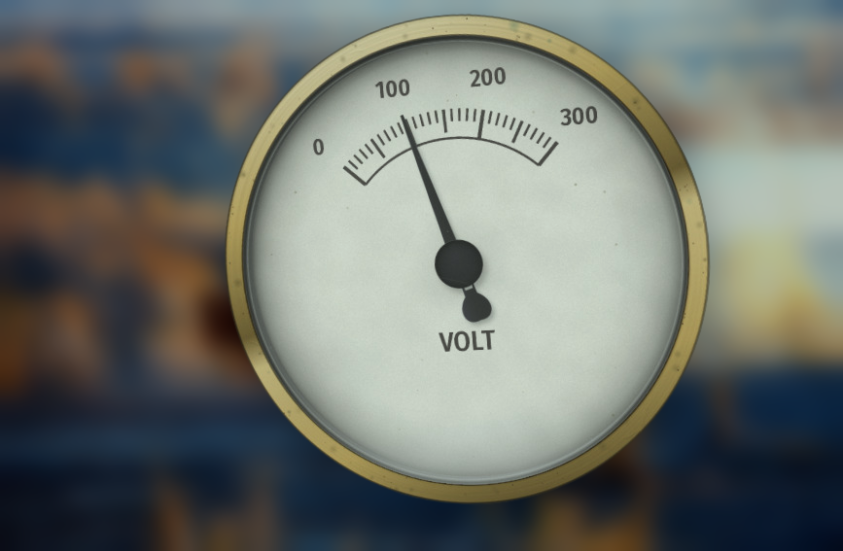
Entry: 100,V
